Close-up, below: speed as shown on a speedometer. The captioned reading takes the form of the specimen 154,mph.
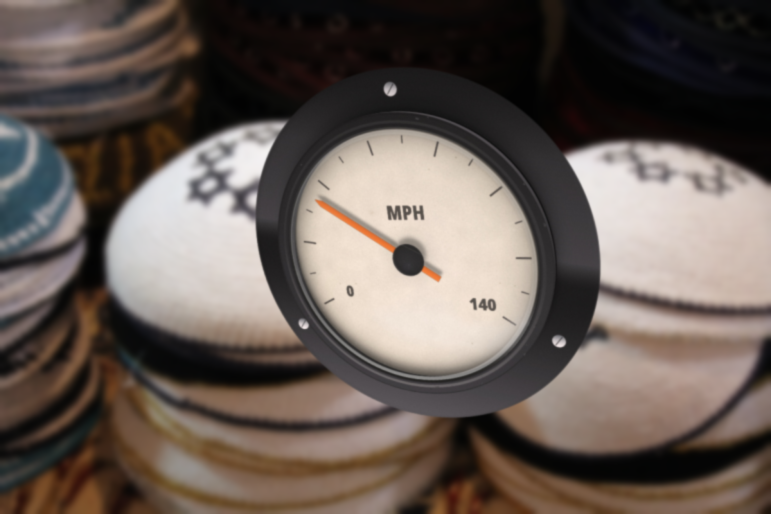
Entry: 35,mph
